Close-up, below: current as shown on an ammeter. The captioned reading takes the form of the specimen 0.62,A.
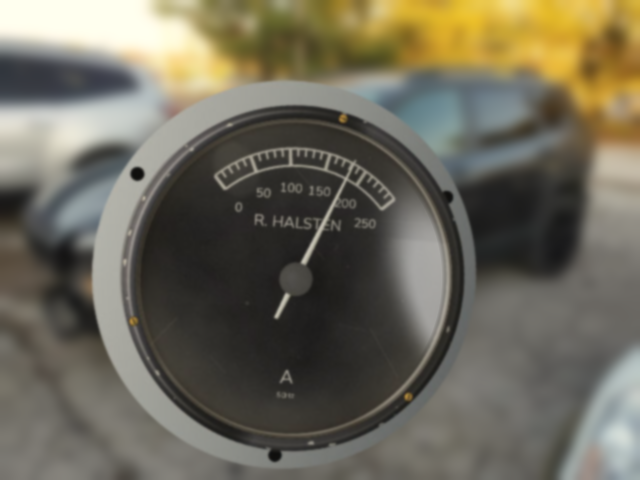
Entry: 180,A
